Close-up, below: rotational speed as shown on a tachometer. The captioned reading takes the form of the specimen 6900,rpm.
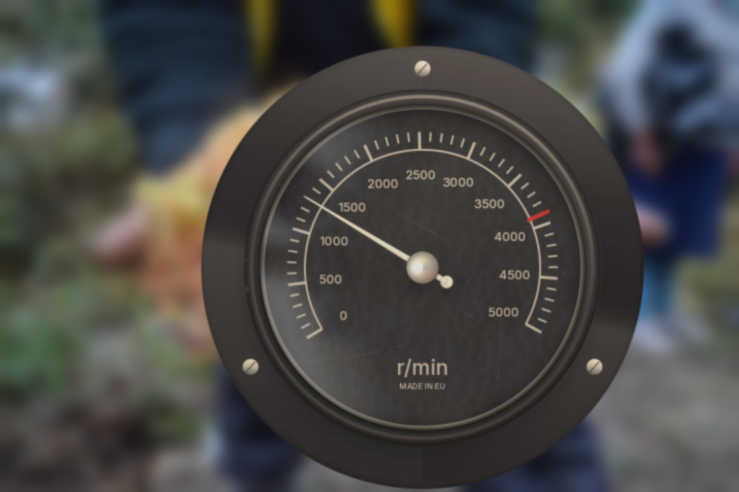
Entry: 1300,rpm
